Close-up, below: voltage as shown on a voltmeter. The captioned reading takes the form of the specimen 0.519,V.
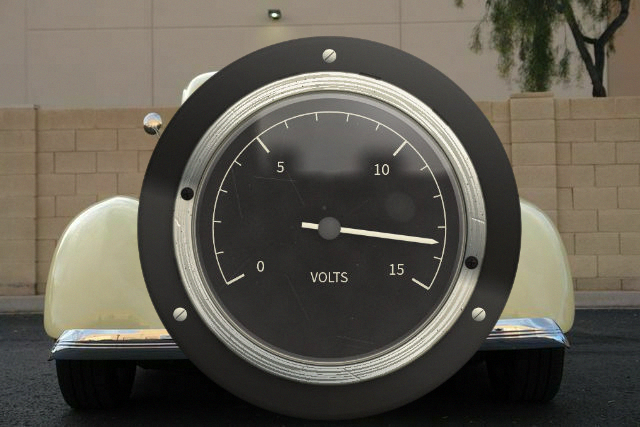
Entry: 13.5,V
